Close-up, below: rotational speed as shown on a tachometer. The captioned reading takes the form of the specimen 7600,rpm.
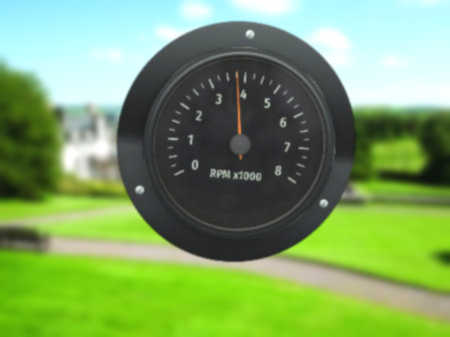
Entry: 3750,rpm
